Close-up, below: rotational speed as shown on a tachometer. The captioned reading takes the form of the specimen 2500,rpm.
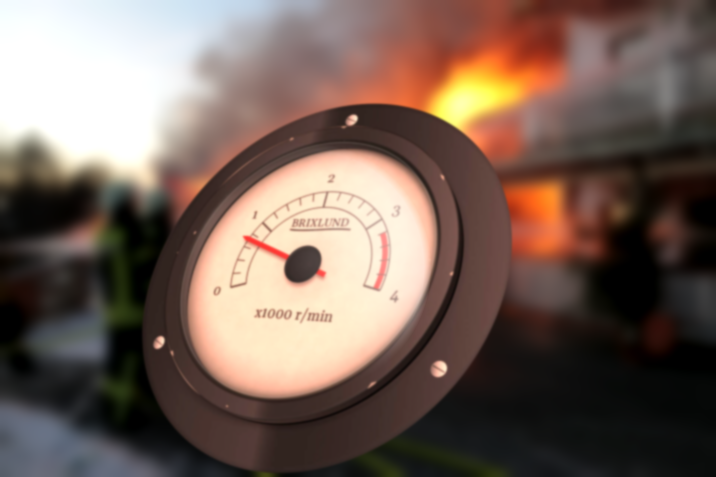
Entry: 700,rpm
